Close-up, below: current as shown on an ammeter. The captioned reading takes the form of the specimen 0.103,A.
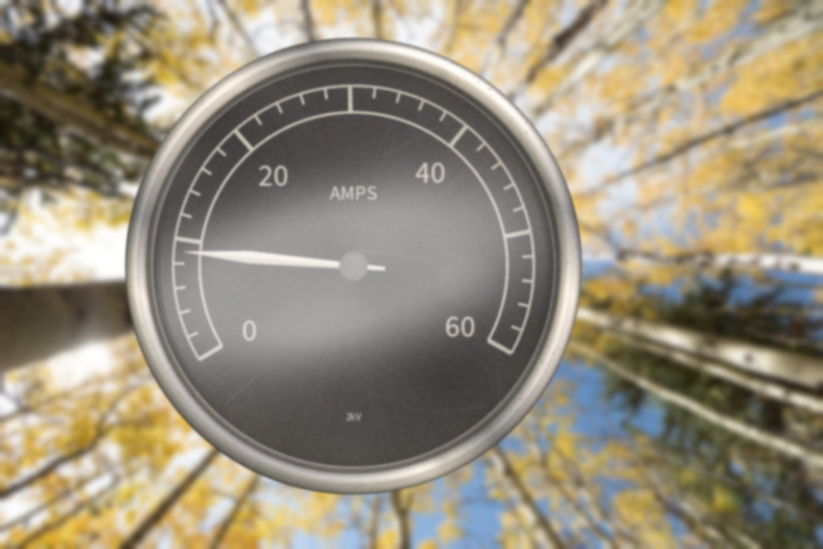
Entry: 9,A
